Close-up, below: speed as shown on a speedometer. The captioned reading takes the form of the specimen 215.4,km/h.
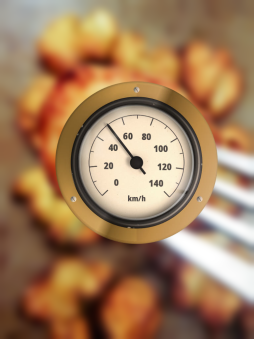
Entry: 50,km/h
